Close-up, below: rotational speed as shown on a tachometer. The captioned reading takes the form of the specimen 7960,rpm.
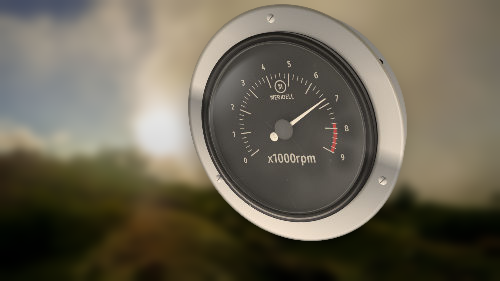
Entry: 6800,rpm
